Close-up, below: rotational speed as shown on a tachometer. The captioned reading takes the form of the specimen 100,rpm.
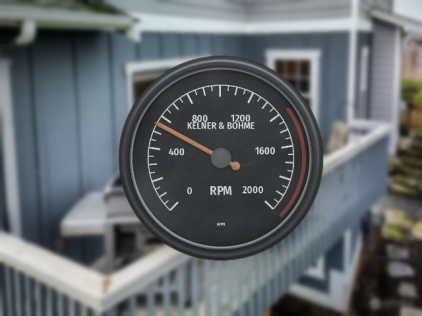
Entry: 550,rpm
